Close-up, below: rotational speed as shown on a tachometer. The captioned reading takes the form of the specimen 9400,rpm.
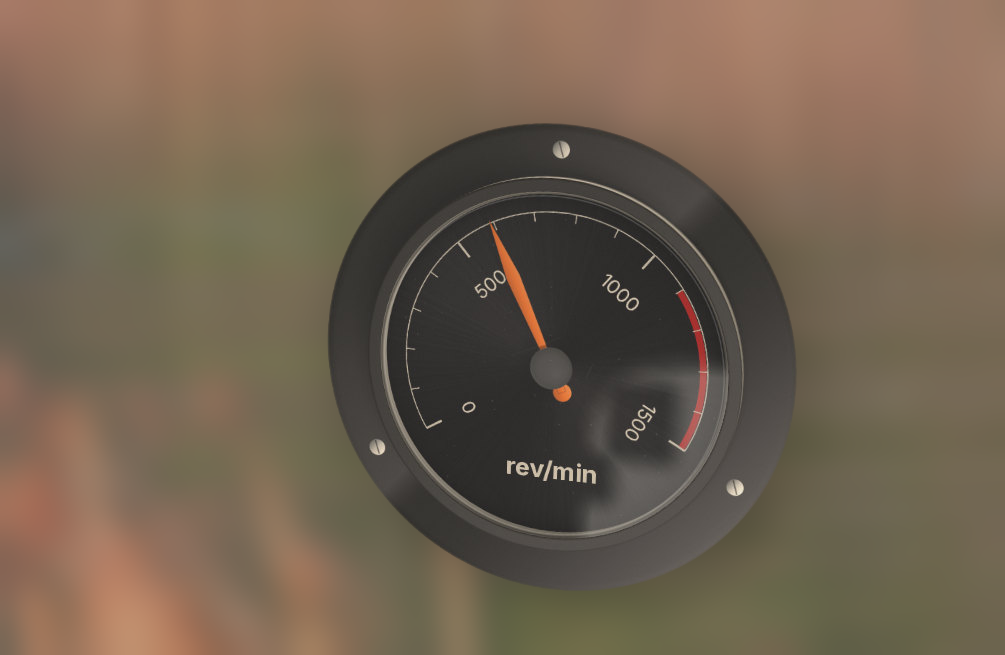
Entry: 600,rpm
